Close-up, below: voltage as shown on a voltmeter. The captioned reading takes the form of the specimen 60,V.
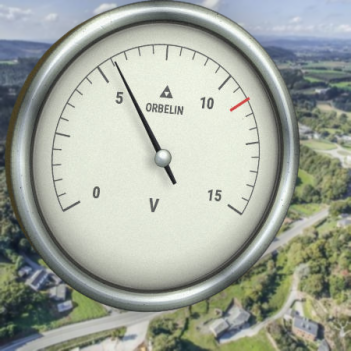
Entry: 5.5,V
